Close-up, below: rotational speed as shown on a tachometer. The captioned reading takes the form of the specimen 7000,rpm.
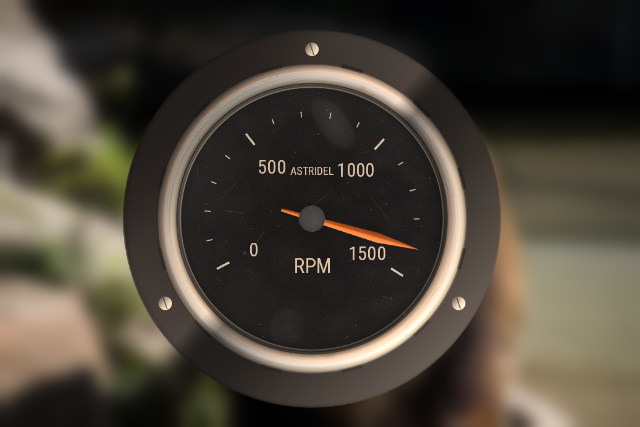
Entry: 1400,rpm
